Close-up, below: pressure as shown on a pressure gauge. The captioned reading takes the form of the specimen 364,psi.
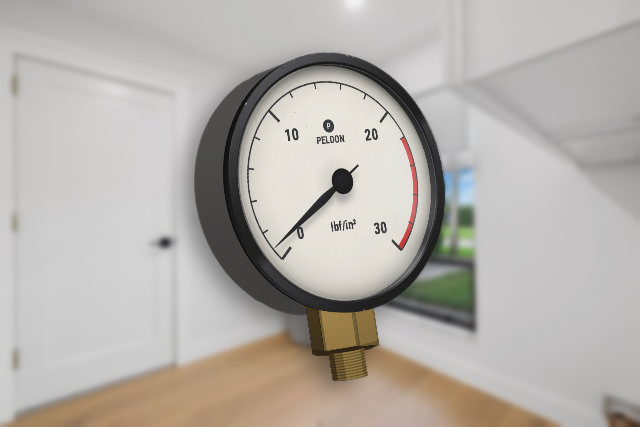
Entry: 1,psi
